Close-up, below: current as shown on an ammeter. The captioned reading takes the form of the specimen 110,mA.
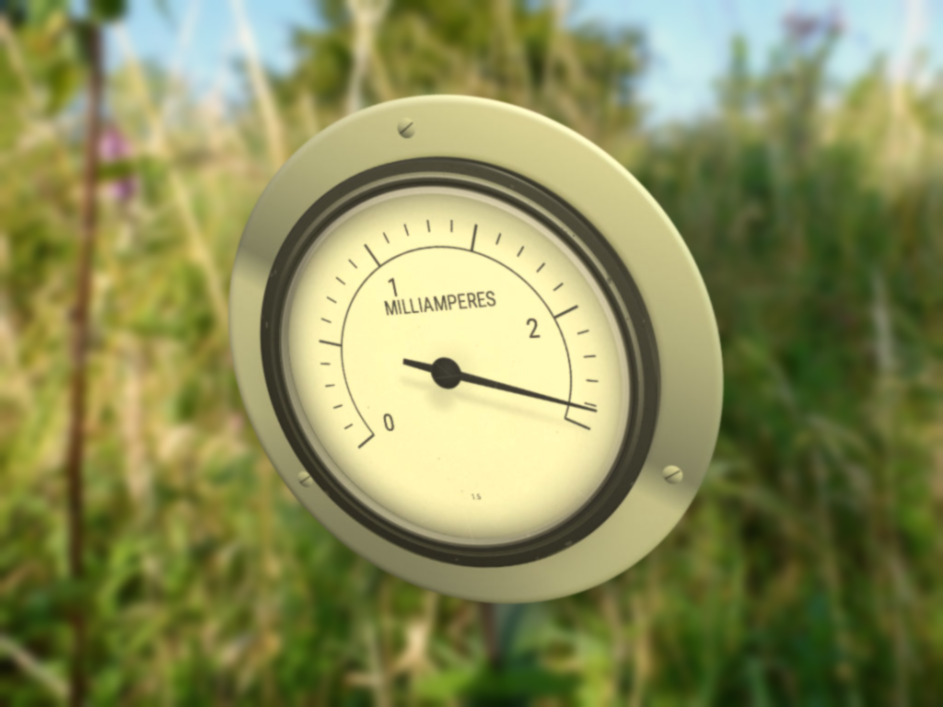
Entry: 2.4,mA
